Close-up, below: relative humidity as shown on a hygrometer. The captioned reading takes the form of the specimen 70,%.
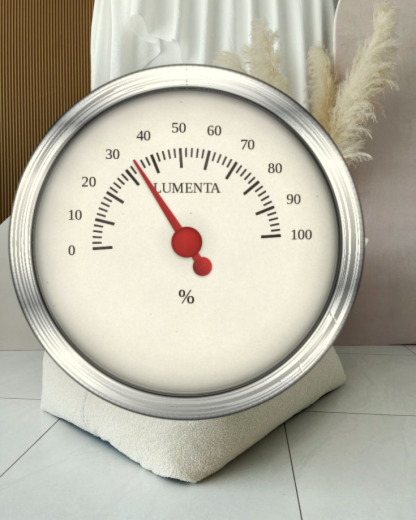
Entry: 34,%
